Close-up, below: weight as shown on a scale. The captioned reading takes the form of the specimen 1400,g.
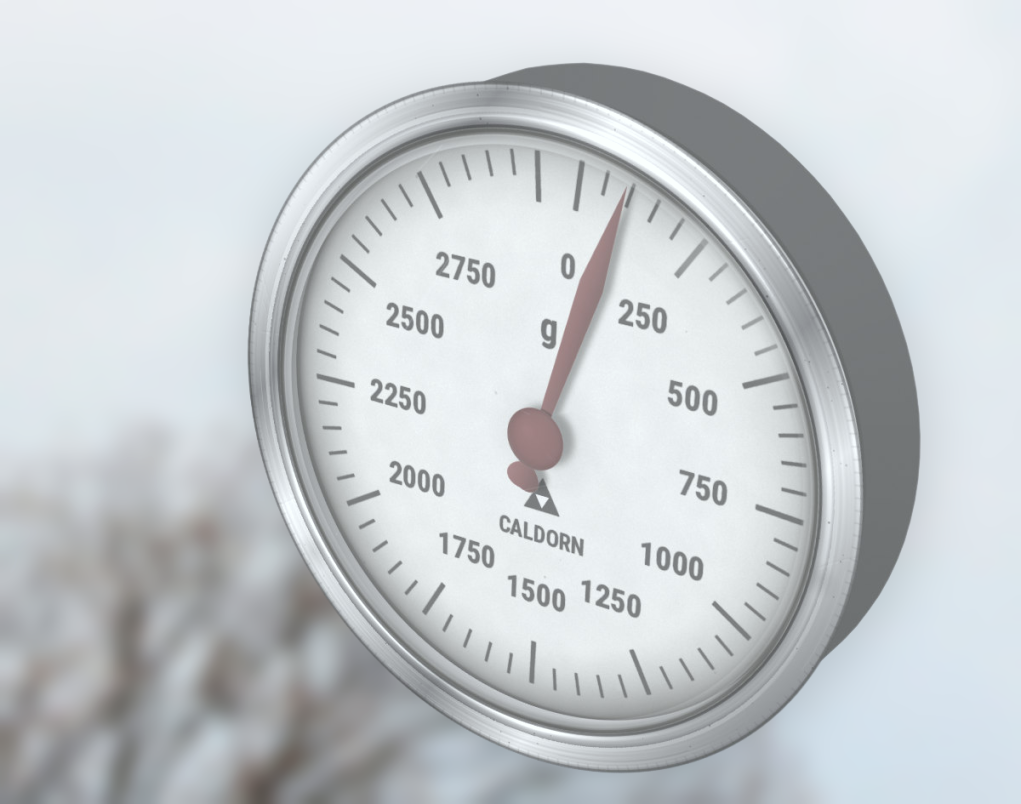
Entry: 100,g
